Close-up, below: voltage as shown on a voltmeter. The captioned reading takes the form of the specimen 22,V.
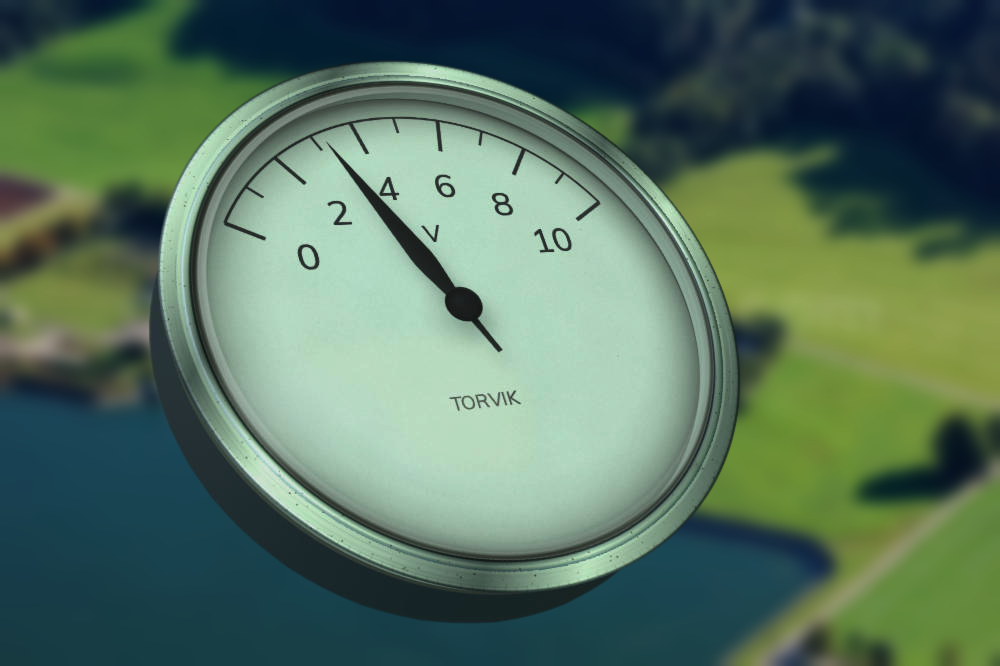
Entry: 3,V
